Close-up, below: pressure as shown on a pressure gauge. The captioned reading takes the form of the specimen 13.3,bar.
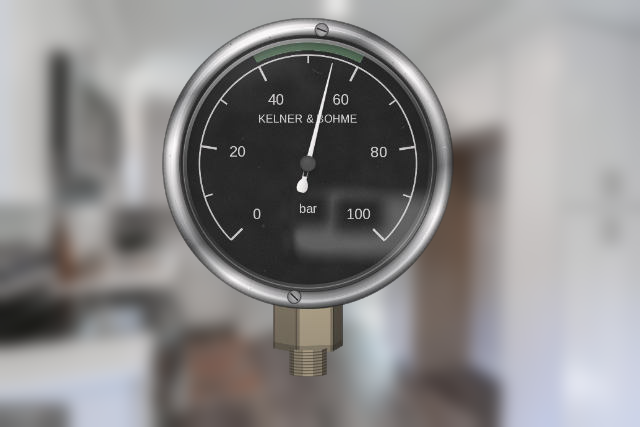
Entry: 55,bar
